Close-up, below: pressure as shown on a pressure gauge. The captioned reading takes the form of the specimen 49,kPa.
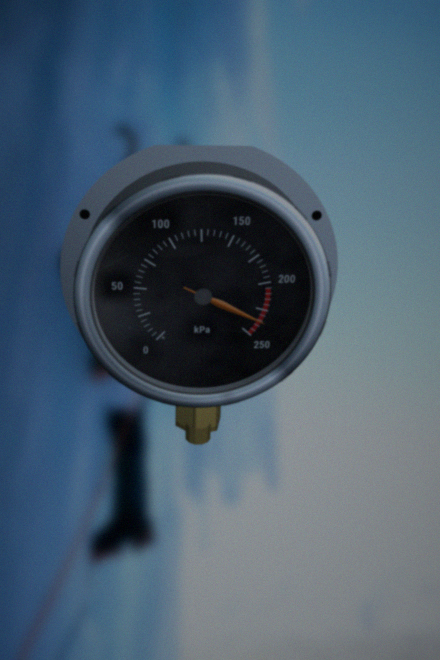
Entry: 235,kPa
